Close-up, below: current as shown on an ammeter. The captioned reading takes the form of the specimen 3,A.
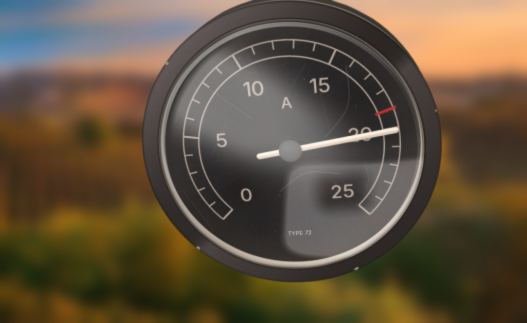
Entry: 20,A
